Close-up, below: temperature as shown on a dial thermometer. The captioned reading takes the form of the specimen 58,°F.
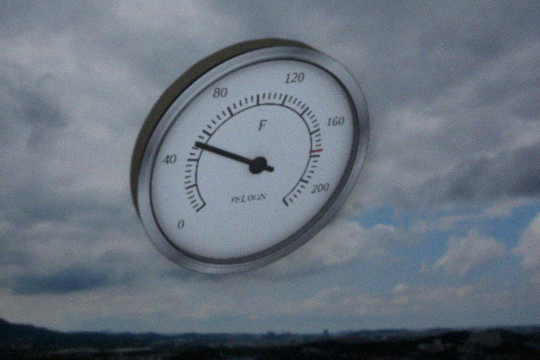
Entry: 52,°F
